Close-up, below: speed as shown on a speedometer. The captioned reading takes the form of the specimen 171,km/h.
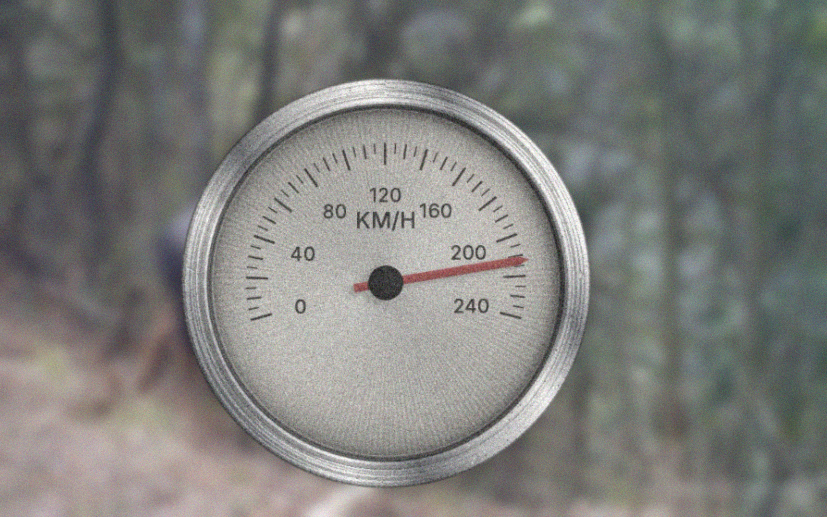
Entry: 212.5,km/h
